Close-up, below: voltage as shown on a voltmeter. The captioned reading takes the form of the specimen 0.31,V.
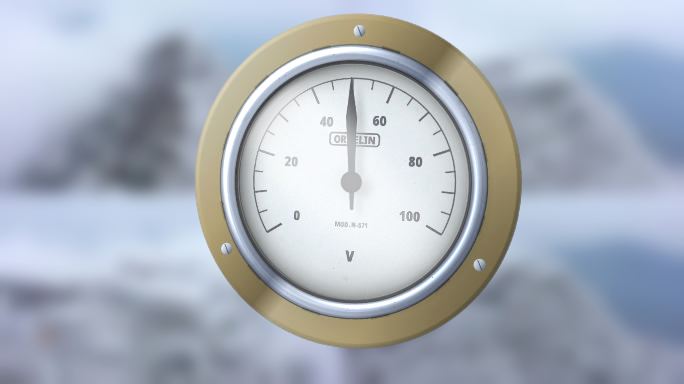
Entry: 50,V
